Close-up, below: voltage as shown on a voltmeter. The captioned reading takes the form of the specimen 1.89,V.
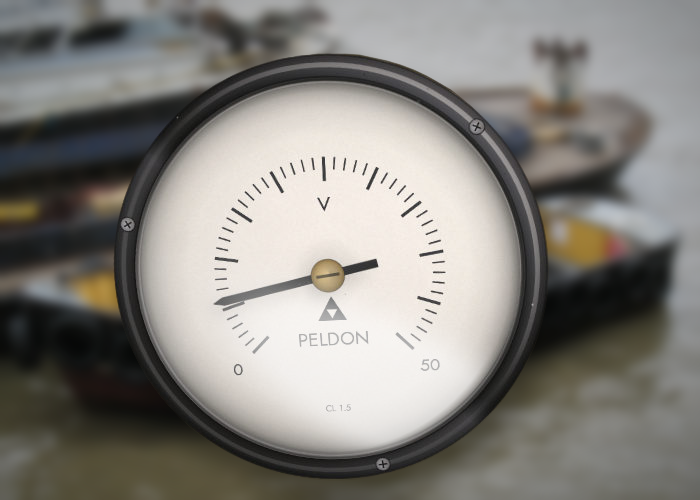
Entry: 6,V
